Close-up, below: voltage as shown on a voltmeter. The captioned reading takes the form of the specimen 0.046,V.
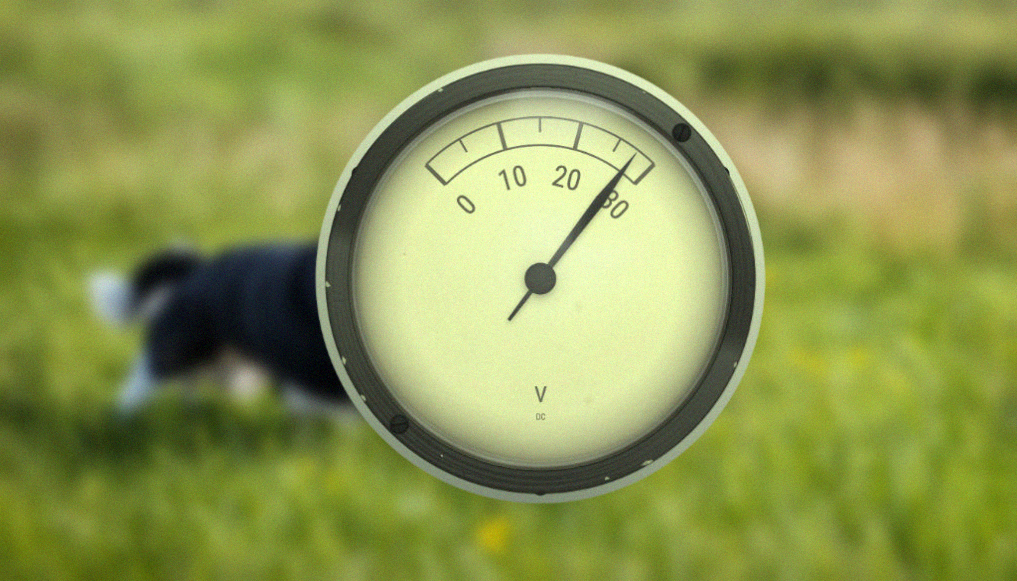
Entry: 27.5,V
